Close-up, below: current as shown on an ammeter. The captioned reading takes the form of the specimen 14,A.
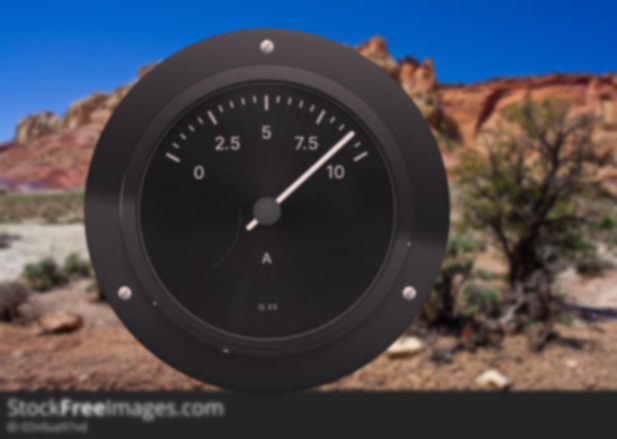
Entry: 9,A
